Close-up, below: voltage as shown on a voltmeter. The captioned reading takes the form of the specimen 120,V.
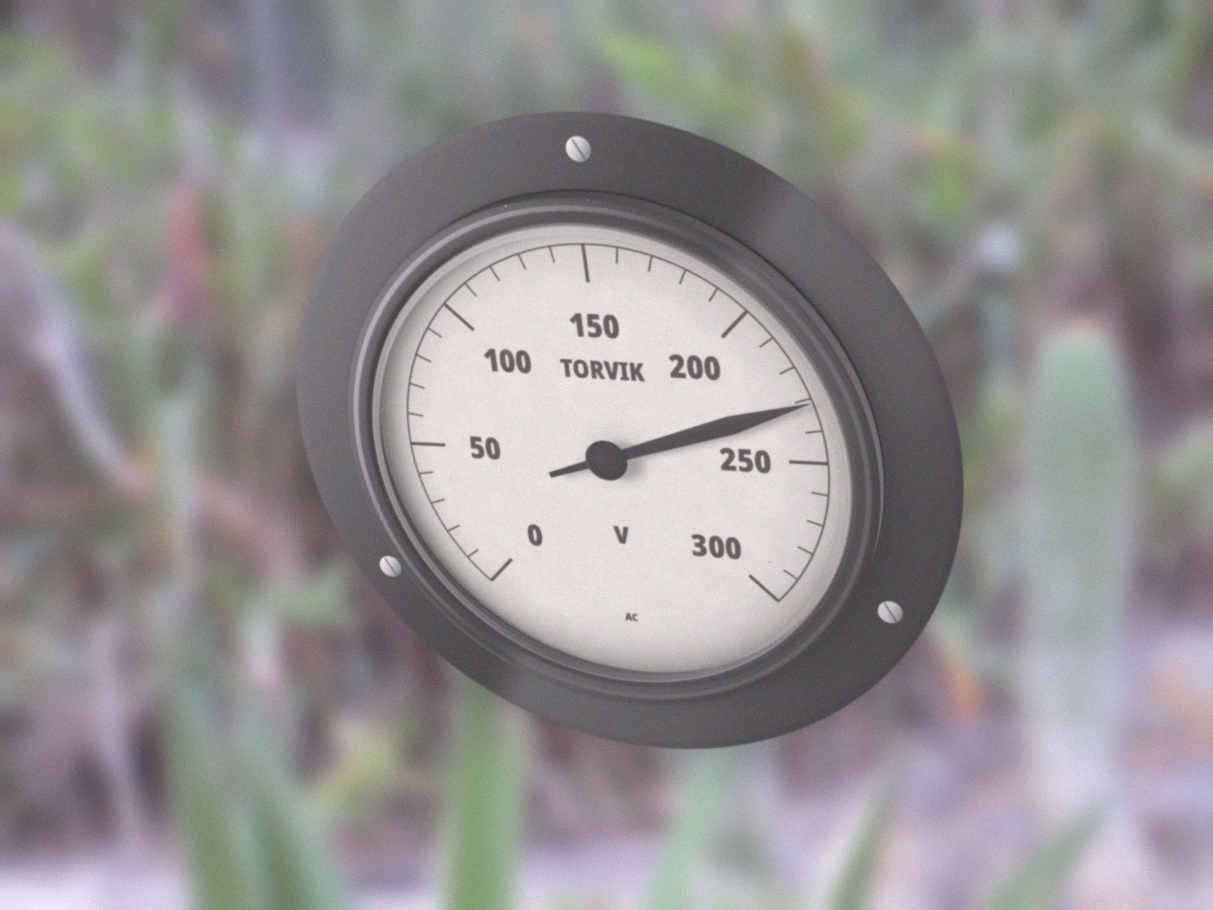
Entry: 230,V
